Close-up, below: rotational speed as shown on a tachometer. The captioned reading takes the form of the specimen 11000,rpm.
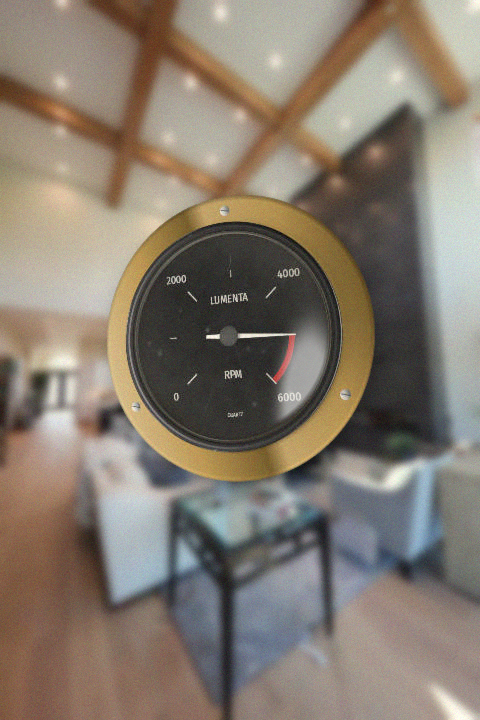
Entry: 5000,rpm
